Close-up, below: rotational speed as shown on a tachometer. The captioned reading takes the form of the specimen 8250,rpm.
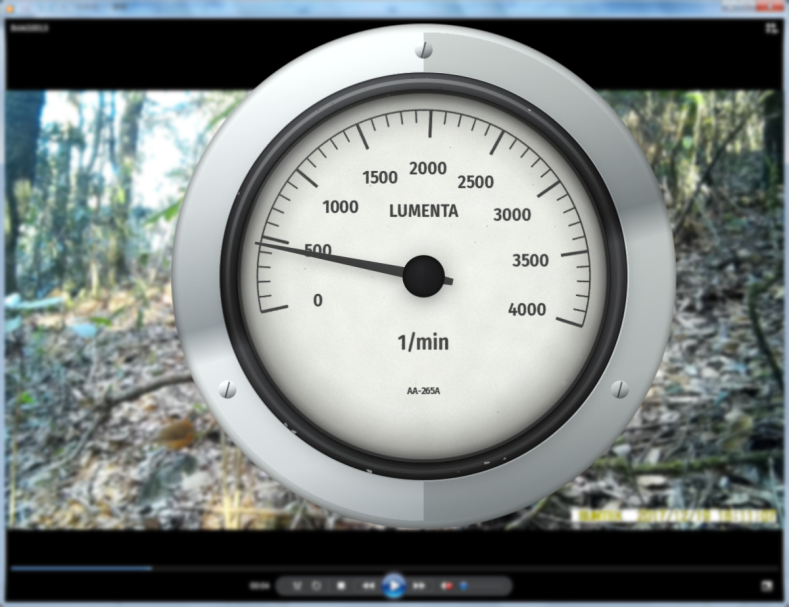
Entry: 450,rpm
